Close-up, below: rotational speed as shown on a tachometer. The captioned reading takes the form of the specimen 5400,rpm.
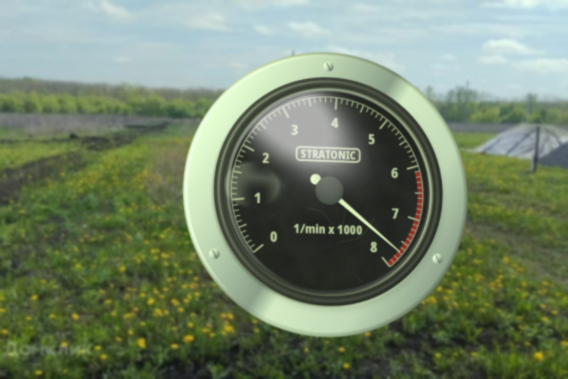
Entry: 7700,rpm
